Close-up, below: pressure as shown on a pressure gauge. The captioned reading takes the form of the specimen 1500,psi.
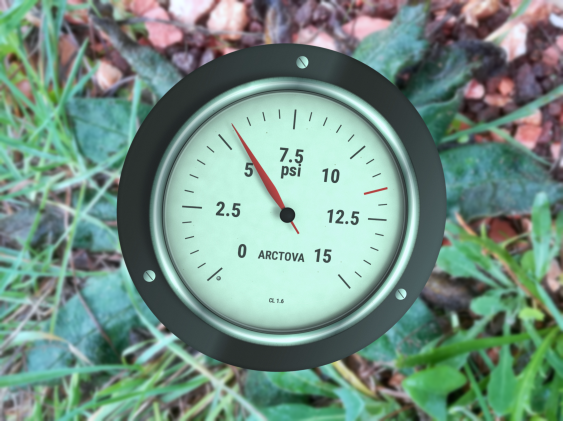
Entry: 5.5,psi
